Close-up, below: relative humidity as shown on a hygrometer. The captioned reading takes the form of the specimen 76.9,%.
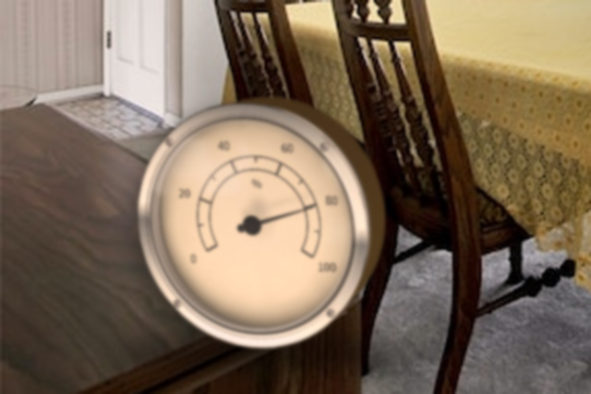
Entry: 80,%
